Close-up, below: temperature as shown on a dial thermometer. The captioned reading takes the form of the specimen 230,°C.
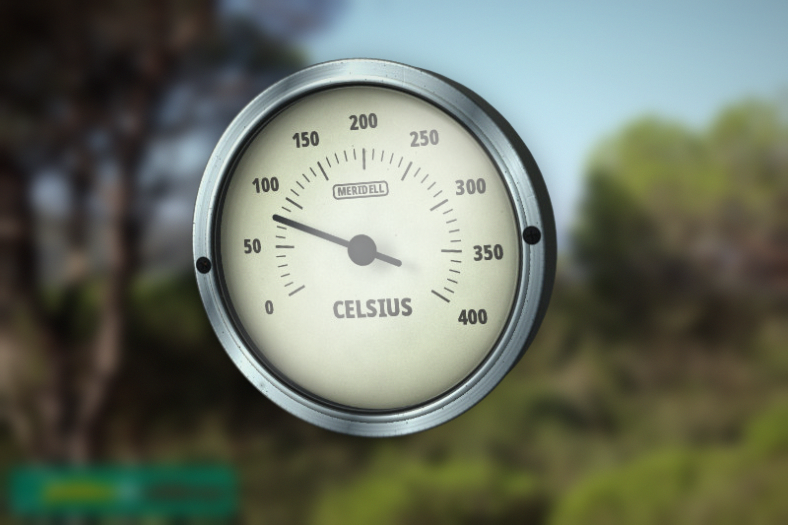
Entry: 80,°C
